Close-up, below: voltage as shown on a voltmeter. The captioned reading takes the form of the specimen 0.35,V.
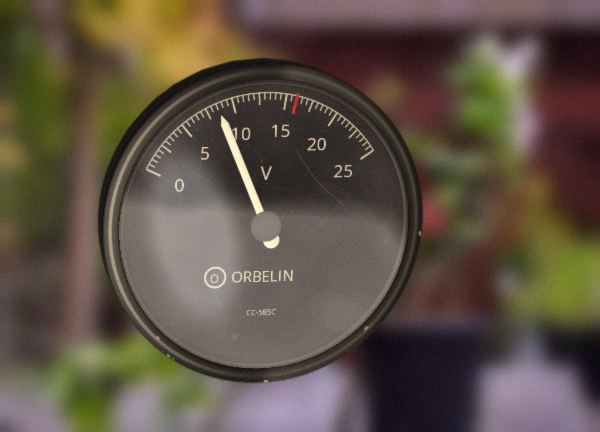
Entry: 8.5,V
